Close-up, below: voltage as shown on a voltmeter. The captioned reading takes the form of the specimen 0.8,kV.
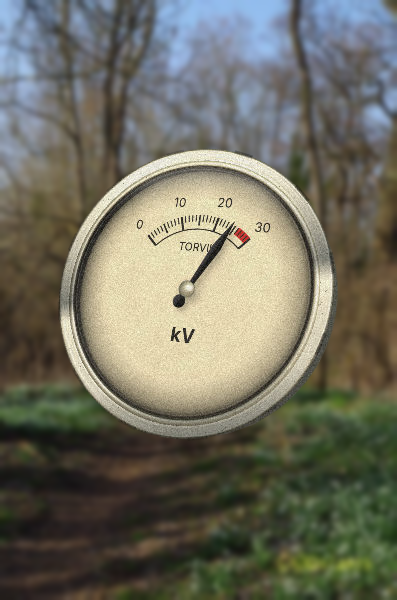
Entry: 25,kV
